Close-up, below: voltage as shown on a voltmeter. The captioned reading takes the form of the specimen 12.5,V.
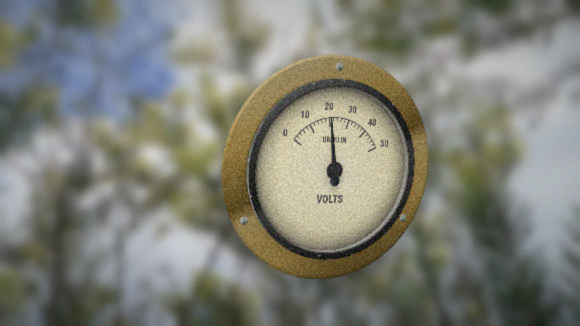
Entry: 20,V
